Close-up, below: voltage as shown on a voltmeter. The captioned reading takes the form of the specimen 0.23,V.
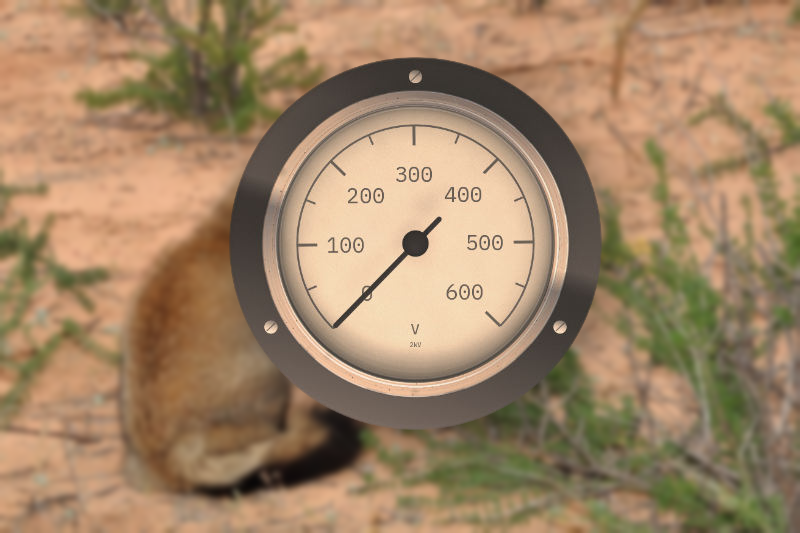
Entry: 0,V
